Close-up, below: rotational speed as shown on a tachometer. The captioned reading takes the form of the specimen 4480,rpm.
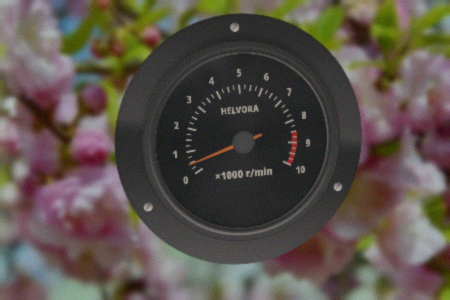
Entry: 500,rpm
